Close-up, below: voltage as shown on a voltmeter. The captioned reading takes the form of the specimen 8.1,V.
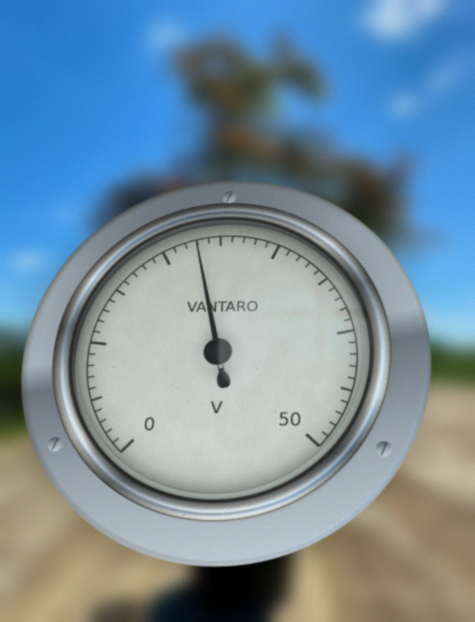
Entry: 23,V
